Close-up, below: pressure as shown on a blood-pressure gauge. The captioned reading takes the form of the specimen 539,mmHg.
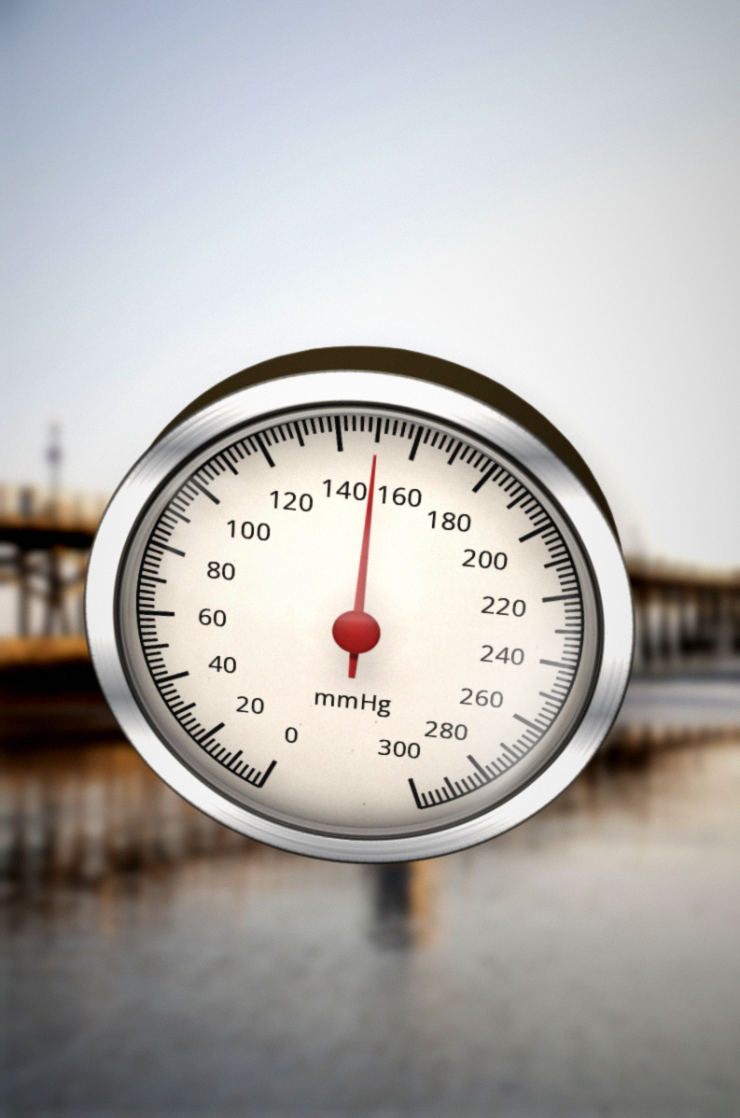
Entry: 150,mmHg
